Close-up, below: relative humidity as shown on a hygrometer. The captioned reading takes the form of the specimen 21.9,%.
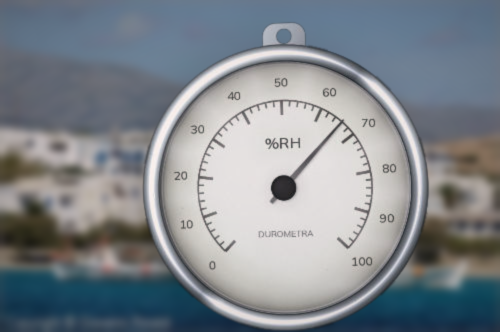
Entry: 66,%
